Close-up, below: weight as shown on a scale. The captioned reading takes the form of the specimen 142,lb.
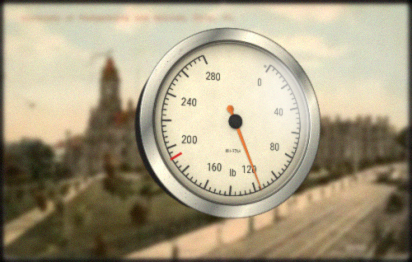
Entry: 116,lb
